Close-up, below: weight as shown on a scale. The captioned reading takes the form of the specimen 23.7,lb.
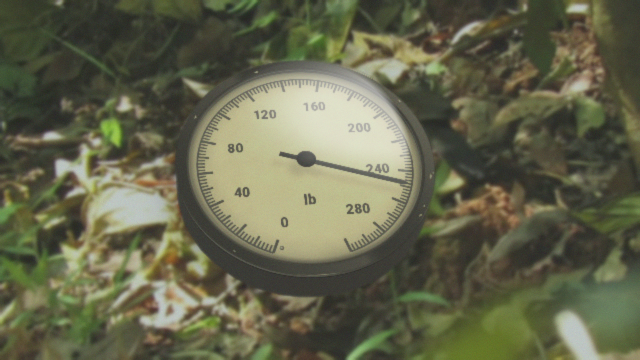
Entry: 250,lb
